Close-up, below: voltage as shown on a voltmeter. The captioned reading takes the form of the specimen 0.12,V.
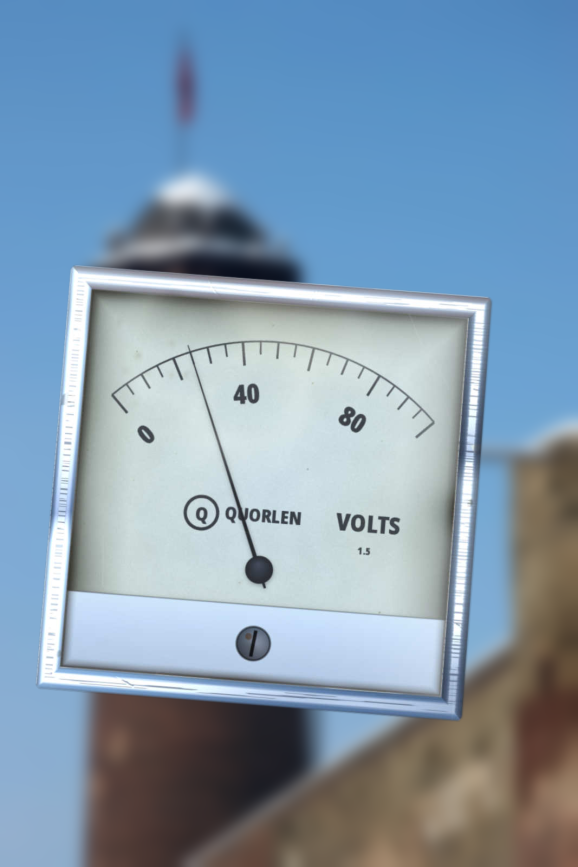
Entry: 25,V
